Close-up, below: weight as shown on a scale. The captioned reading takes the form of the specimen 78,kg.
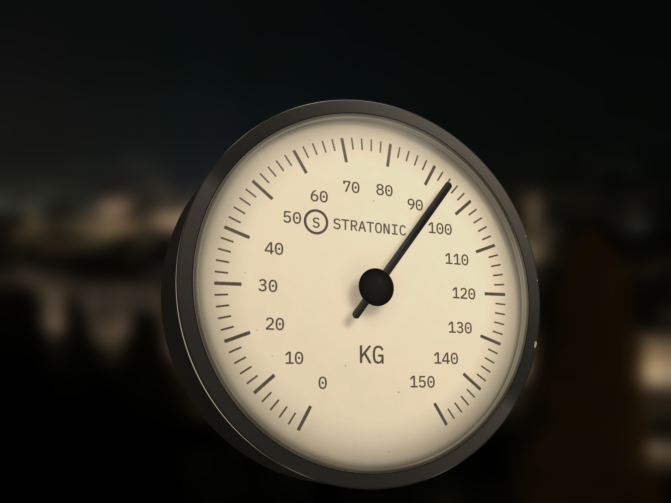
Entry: 94,kg
